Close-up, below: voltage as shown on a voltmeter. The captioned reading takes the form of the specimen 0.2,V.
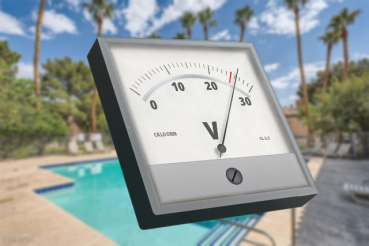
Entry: 26,V
